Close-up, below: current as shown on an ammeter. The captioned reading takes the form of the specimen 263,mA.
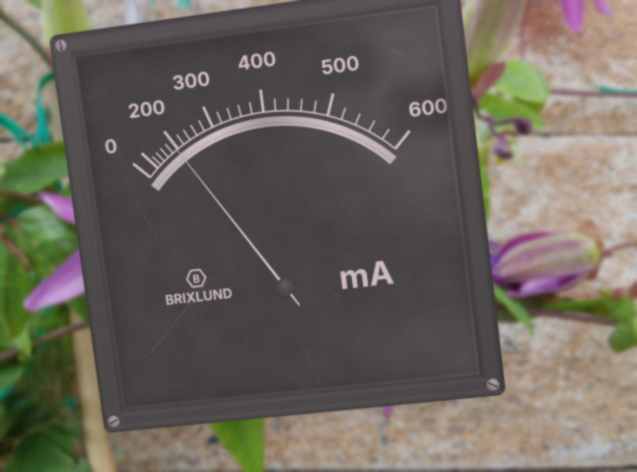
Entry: 200,mA
